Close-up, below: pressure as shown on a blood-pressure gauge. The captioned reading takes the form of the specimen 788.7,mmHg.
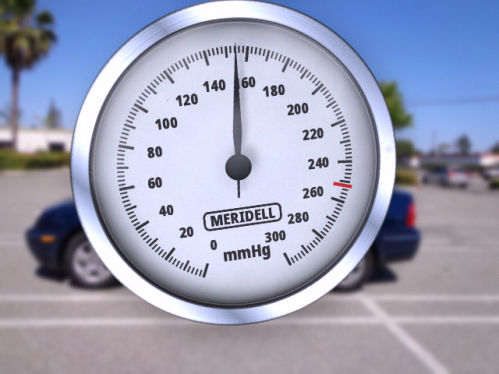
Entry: 154,mmHg
